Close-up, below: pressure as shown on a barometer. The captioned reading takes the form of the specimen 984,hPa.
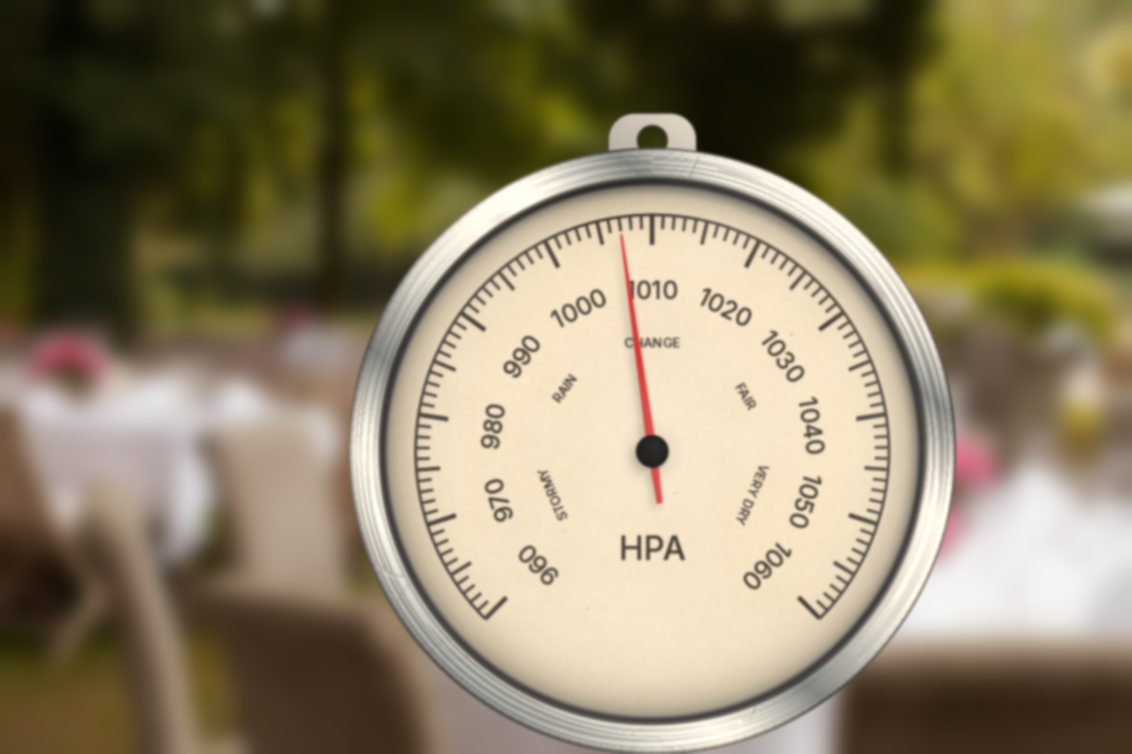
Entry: 1007,hPa
